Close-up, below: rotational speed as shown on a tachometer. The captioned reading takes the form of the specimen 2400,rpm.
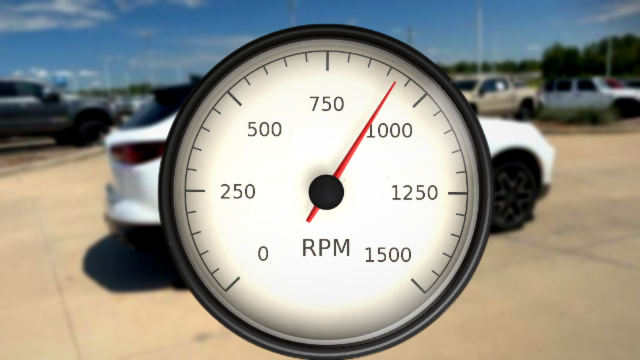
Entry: 925,rpm
